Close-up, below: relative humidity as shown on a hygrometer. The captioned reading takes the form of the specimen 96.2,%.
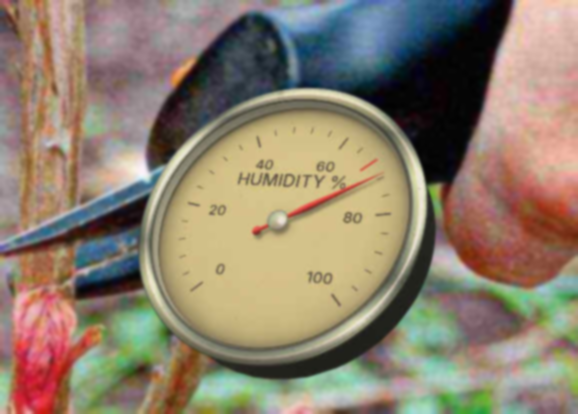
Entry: 72,%
